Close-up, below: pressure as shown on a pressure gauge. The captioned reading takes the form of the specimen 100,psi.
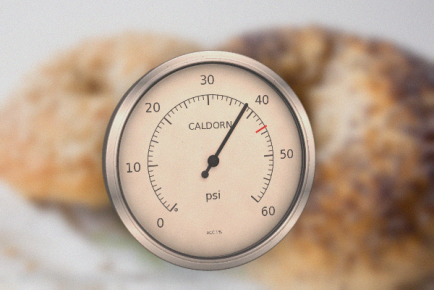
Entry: 38,psi
